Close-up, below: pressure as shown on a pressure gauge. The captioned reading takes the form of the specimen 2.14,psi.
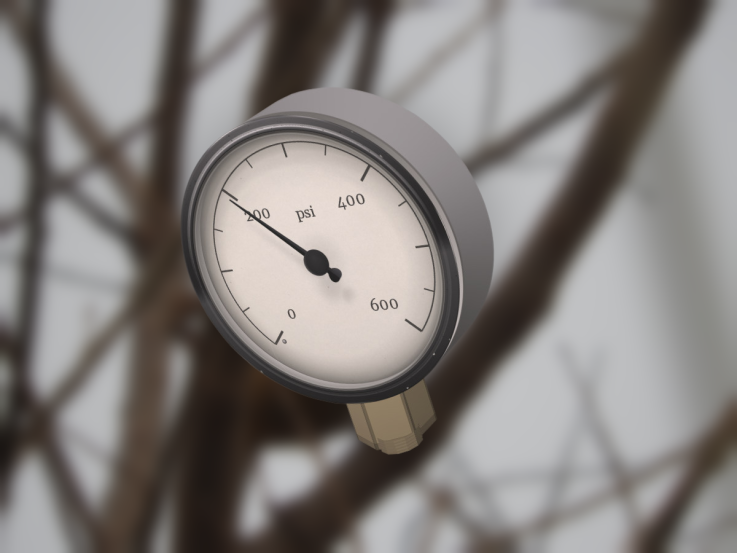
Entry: 200,psi
